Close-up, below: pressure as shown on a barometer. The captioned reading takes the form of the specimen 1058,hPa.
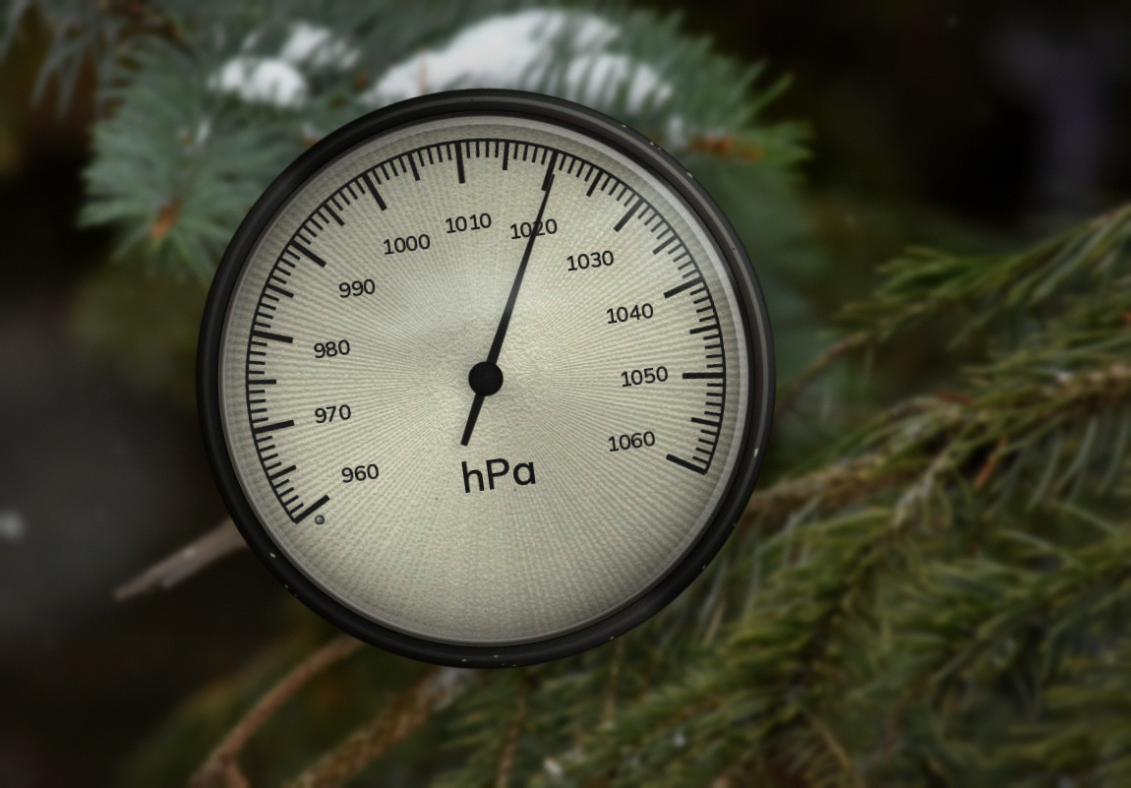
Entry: 1020.5,hPa
